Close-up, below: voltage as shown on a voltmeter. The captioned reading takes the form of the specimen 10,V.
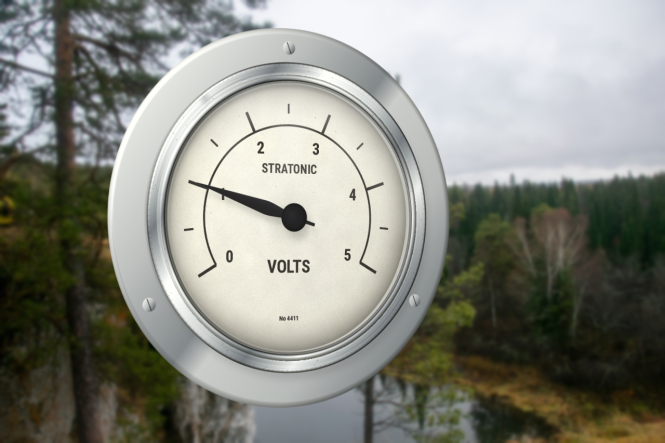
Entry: 1,V
